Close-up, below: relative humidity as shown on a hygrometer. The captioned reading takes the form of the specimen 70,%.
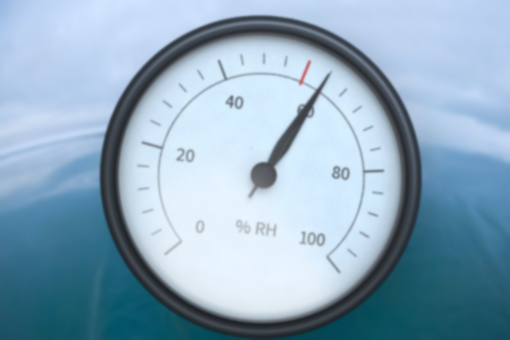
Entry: 60,%
